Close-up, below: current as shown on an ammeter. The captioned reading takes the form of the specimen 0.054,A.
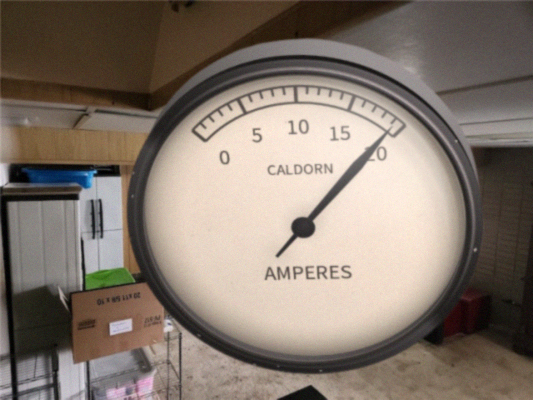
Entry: 19,A
